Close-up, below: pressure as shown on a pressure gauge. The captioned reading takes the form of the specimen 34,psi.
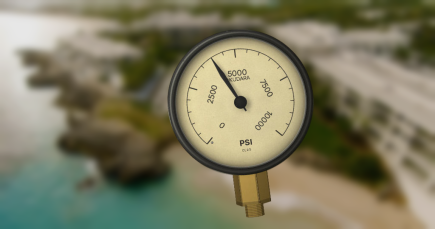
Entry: 4000,psi
